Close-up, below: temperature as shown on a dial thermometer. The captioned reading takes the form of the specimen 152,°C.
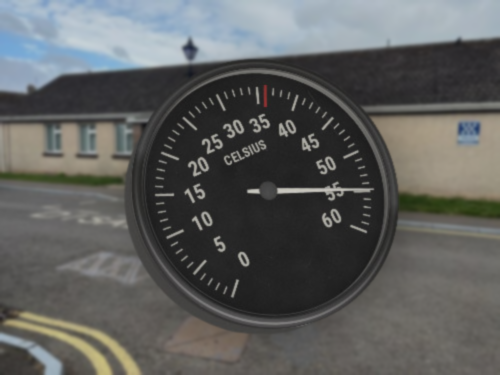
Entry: 55,°C
